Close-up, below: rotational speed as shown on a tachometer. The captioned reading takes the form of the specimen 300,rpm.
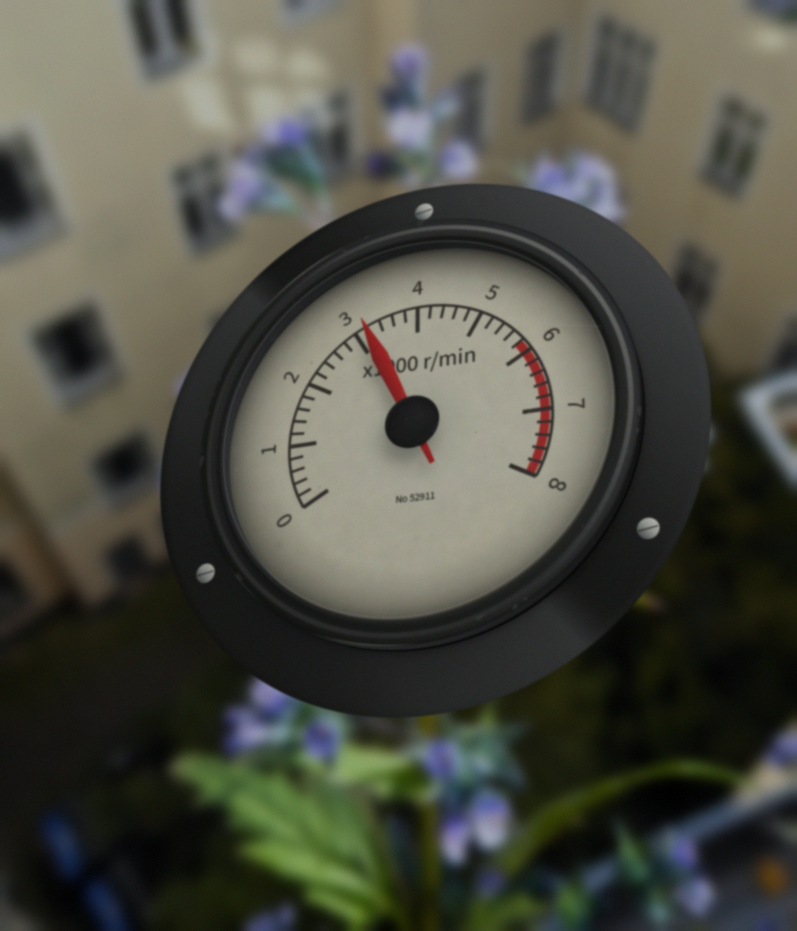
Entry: 3200,rpm
